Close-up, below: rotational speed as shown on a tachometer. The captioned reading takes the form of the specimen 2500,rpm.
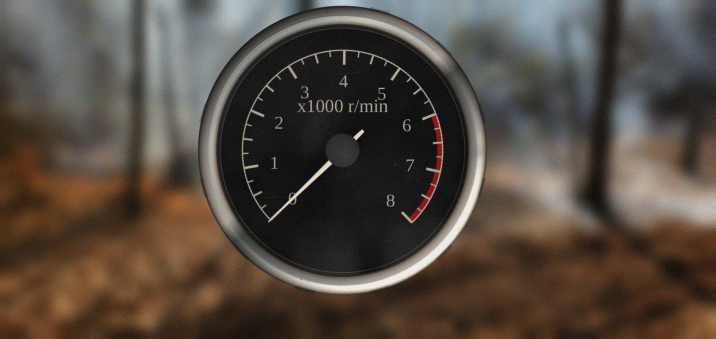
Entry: 0,rpm
